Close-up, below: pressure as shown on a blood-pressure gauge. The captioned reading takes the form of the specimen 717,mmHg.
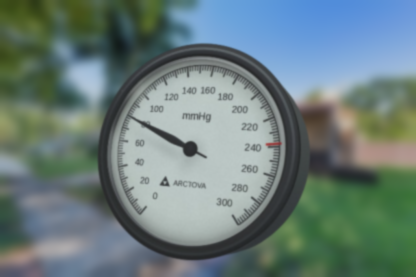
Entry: 80,mmHg
